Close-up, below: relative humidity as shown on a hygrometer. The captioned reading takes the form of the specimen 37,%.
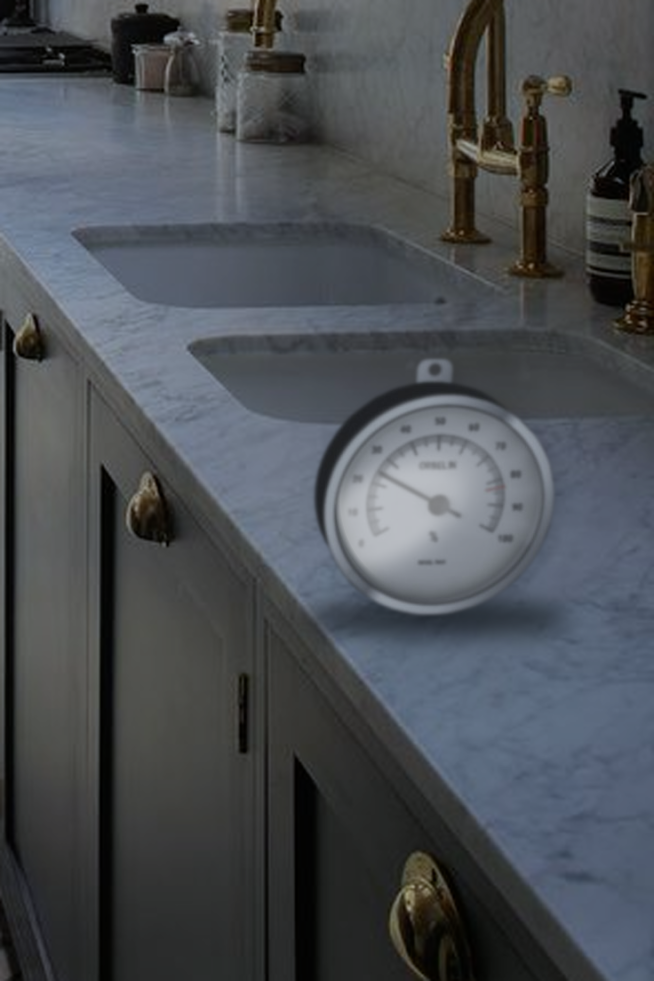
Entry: 25,%
